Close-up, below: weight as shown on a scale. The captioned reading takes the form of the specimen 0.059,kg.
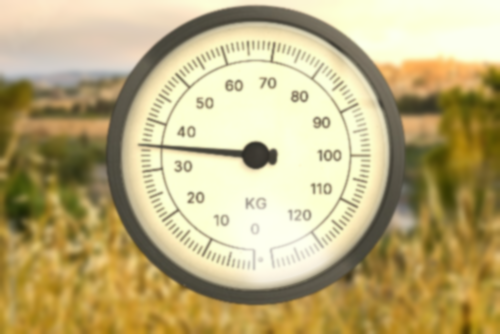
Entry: 35,kg
